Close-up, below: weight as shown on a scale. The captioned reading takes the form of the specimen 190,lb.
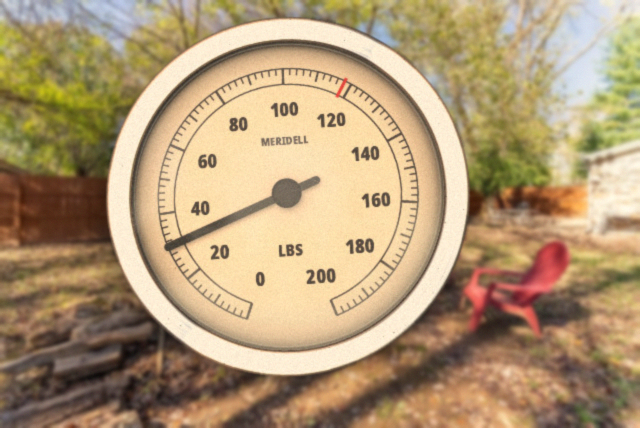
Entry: 30,lb
